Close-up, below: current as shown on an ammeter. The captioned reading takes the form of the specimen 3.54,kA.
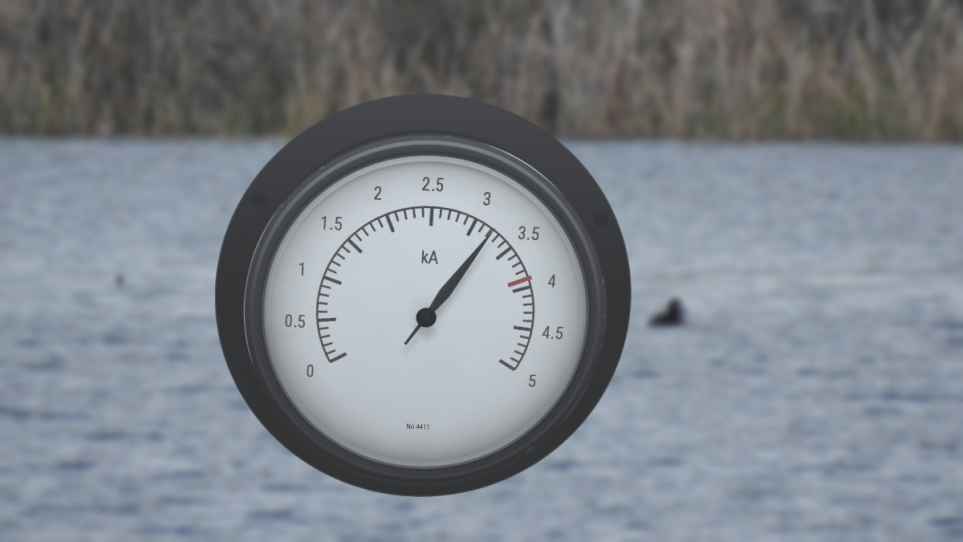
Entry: 3.2,kA
